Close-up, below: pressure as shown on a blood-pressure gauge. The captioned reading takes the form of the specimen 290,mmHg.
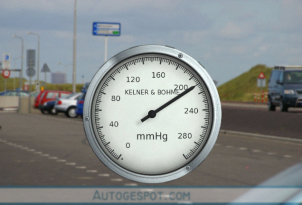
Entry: 210,mmHg
